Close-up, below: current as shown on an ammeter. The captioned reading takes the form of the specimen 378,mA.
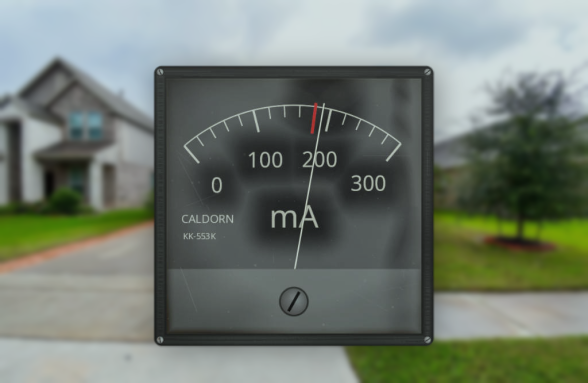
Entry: 190,mA
